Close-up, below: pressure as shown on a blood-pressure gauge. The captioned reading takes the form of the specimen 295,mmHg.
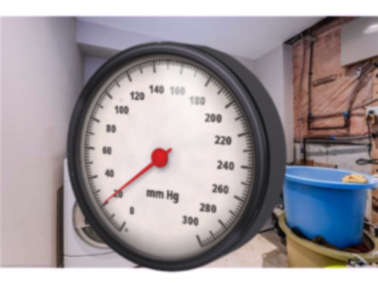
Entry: 20,mmHg
